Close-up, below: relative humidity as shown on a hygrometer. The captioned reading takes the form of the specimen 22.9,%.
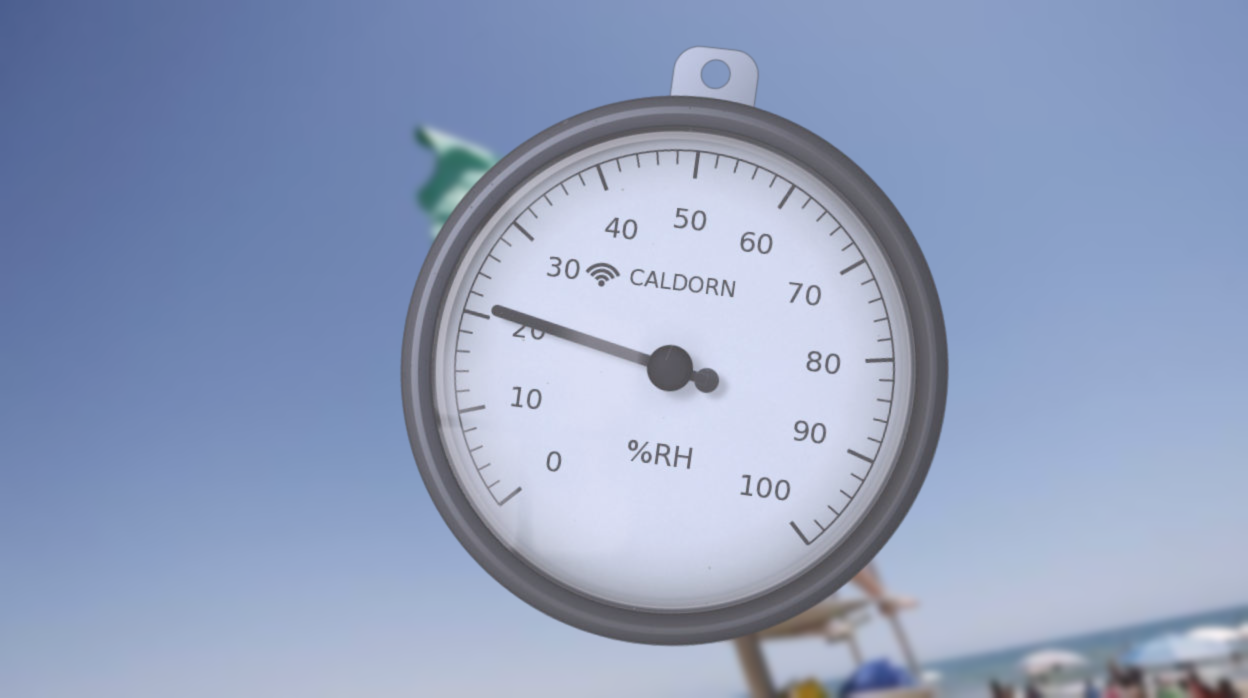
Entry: 21,%
